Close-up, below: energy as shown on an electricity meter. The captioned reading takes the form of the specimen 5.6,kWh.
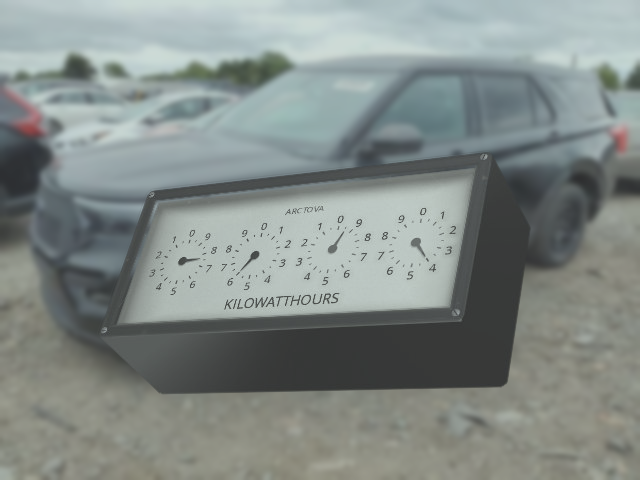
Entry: 7594,kWh
